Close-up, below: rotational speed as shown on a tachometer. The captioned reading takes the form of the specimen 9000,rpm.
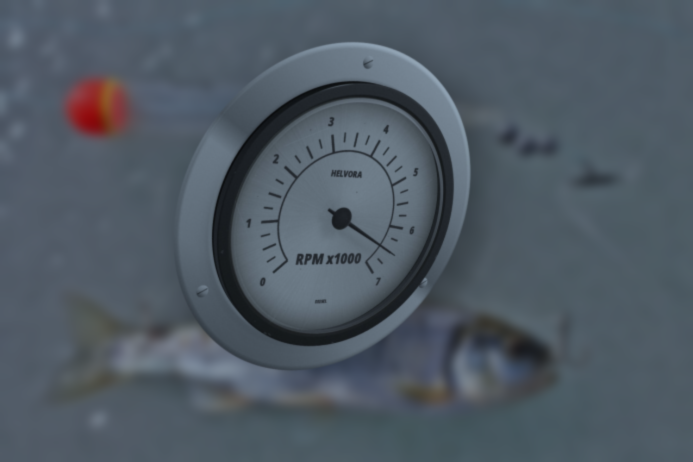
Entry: 6500,rpm
